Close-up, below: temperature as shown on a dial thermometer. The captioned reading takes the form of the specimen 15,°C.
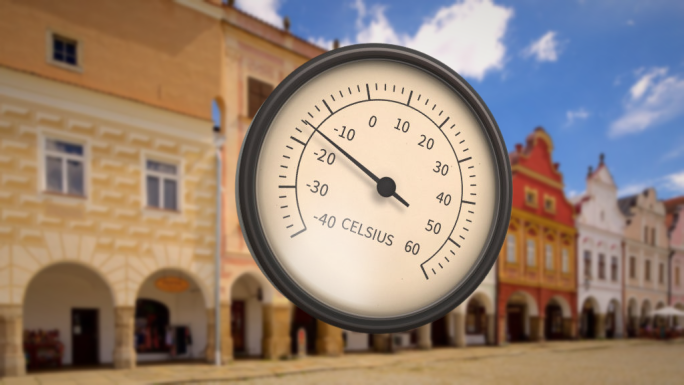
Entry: -16,°C
